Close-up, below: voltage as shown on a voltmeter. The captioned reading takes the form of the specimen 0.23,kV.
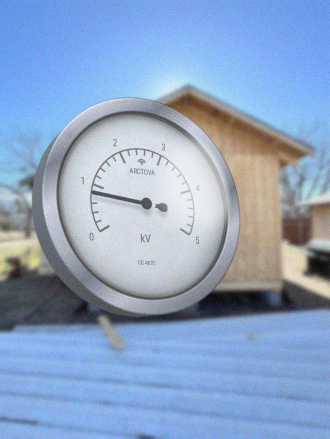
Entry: 0.8,kV
